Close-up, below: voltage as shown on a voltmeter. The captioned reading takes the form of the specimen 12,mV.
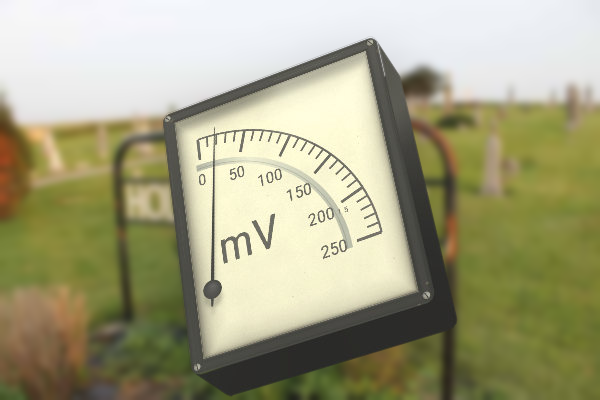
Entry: 20,mV
